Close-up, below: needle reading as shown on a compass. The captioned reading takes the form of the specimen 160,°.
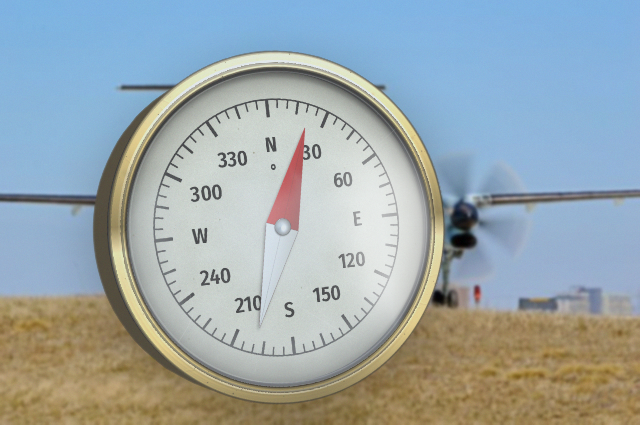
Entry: 20,°
